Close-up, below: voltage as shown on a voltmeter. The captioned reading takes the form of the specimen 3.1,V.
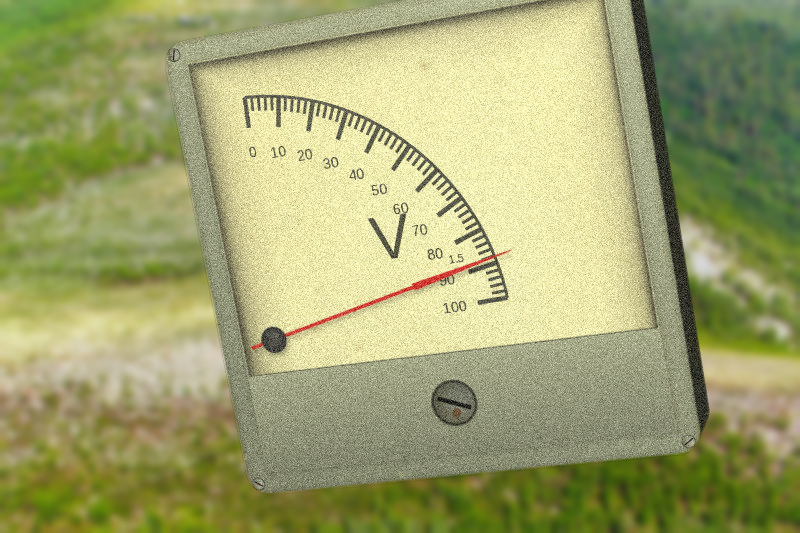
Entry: 88,V
